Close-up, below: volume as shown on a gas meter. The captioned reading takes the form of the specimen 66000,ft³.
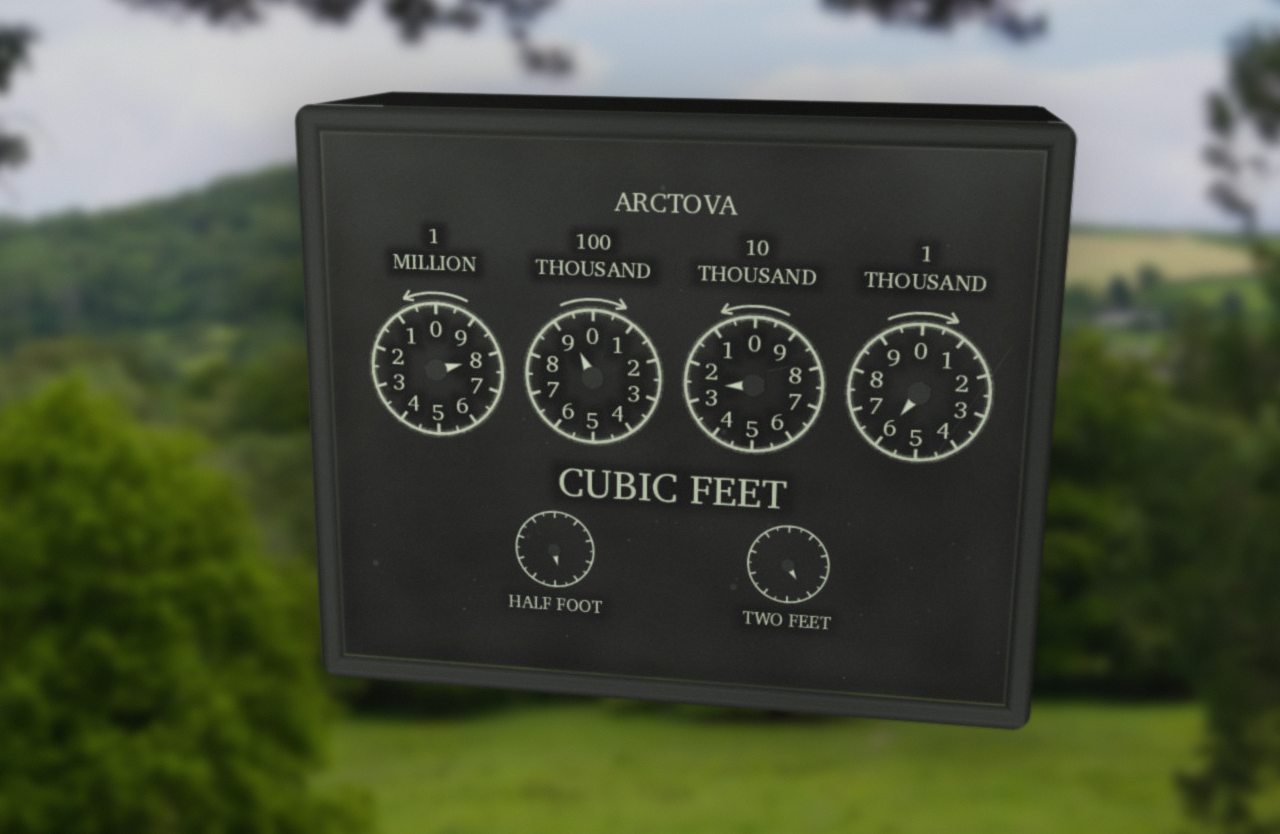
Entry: 792600,ft³
